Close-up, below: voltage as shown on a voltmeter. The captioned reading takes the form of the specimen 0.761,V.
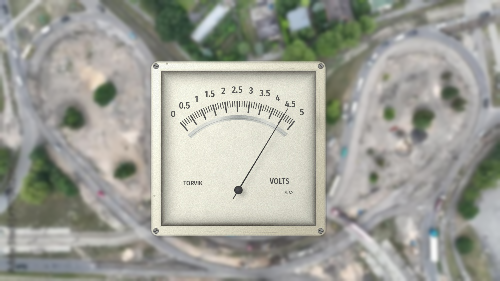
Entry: 4.5,V
